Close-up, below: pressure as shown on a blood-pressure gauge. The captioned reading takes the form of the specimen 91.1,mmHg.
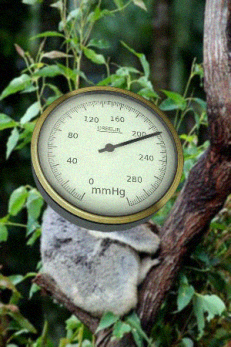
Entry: 210,mmHg
